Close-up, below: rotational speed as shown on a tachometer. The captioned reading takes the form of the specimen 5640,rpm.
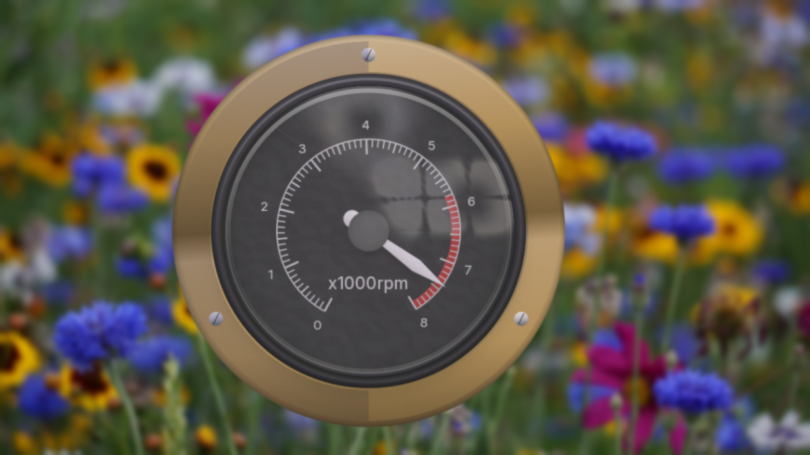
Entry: 7400,rpm
